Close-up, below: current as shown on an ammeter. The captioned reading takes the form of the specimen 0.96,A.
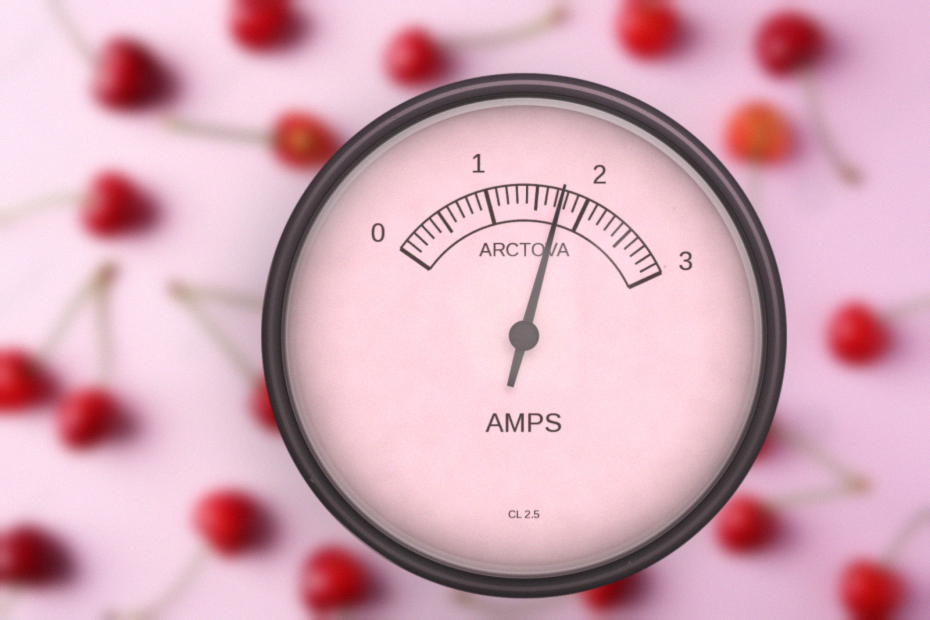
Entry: 1.75,A
